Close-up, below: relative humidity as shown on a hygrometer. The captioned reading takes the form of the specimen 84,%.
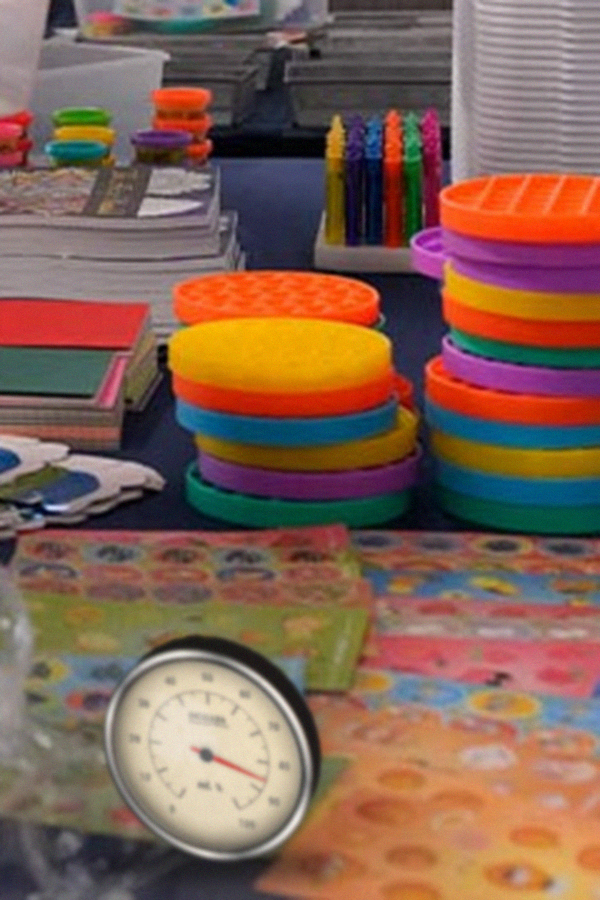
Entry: 85,%
